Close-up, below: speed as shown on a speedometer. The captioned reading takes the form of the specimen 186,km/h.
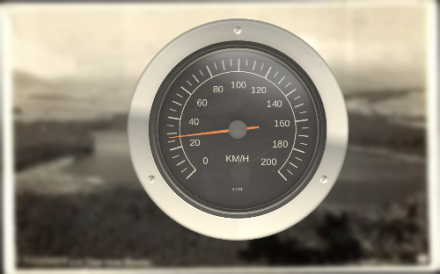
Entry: 27.5,km/h
